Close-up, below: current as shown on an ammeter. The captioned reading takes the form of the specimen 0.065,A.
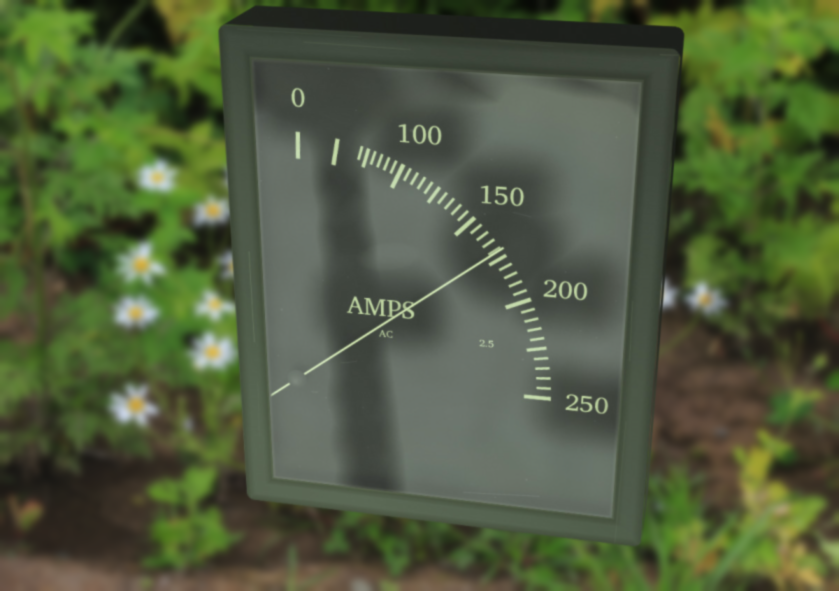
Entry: 170,A
